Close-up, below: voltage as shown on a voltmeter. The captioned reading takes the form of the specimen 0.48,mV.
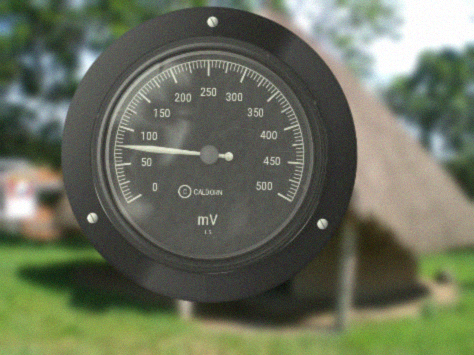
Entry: 75,mV
